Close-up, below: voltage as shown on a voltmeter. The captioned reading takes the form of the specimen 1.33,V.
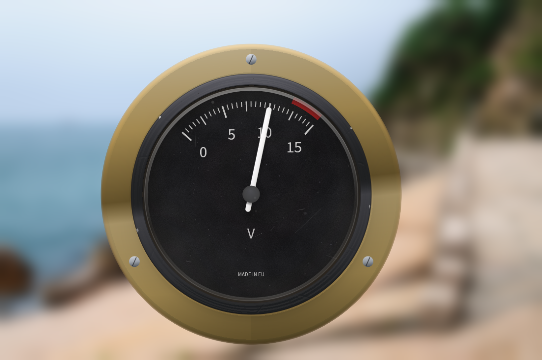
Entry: 10,V
